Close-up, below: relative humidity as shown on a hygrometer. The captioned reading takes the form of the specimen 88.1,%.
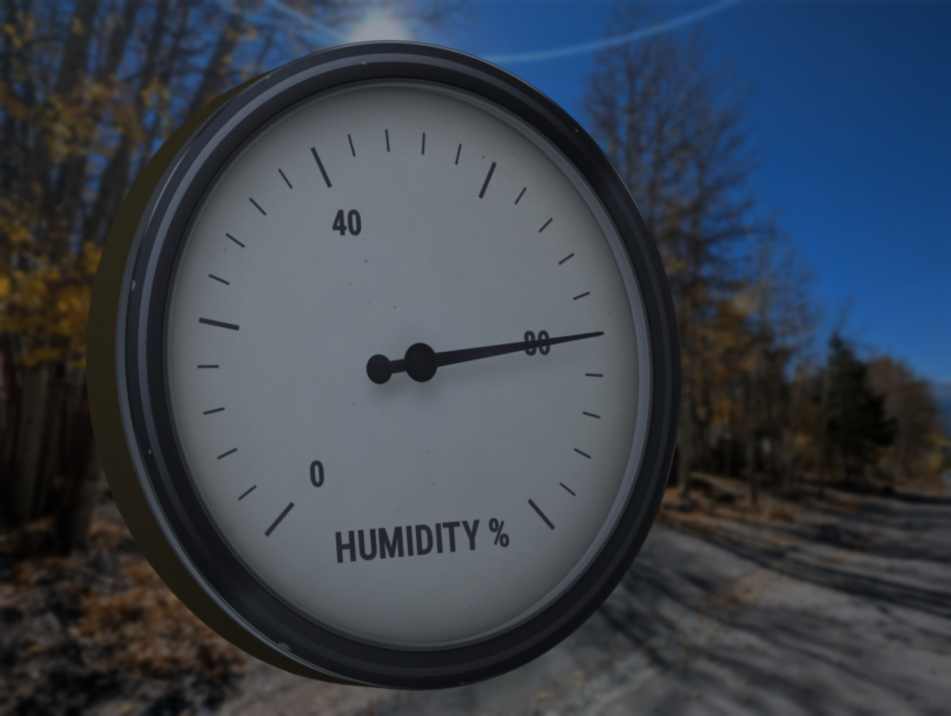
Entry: 80,%
